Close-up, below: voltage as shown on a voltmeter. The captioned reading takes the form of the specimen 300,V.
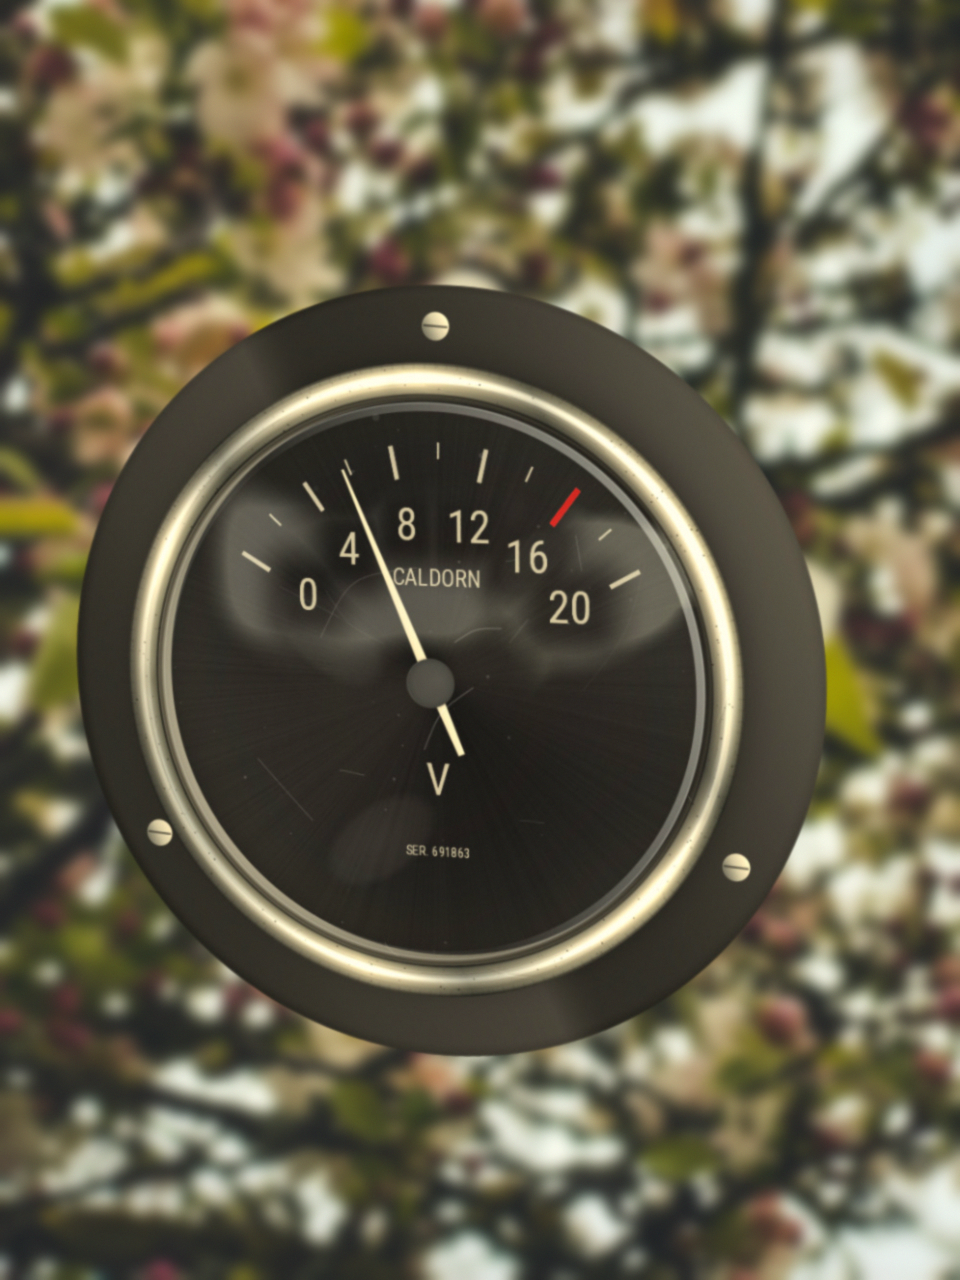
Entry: 6,V
